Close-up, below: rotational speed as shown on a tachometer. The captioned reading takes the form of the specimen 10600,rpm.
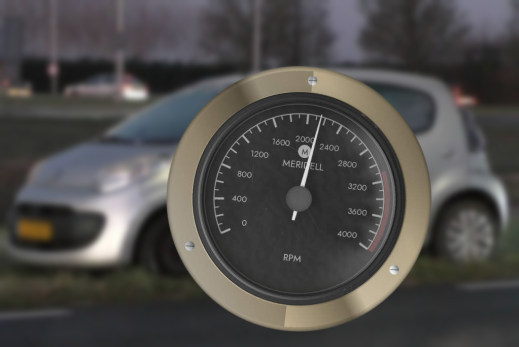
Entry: 2150,rpm
